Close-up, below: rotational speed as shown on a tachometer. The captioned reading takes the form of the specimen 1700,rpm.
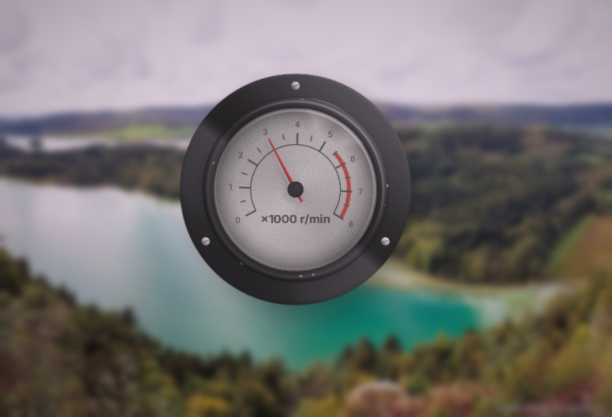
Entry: 3000,rpm
